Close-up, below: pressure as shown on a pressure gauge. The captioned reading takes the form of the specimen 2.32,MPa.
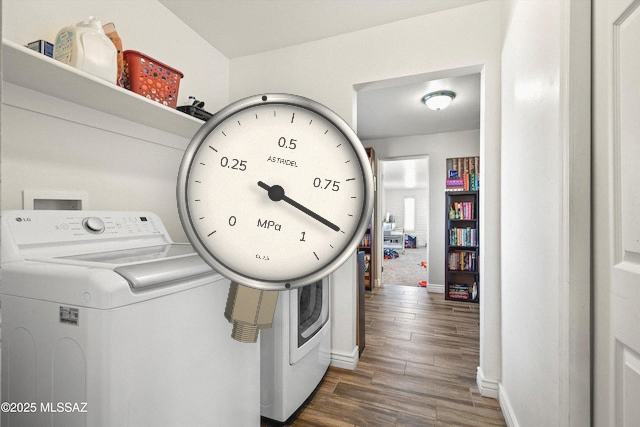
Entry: 0.9,MPa
